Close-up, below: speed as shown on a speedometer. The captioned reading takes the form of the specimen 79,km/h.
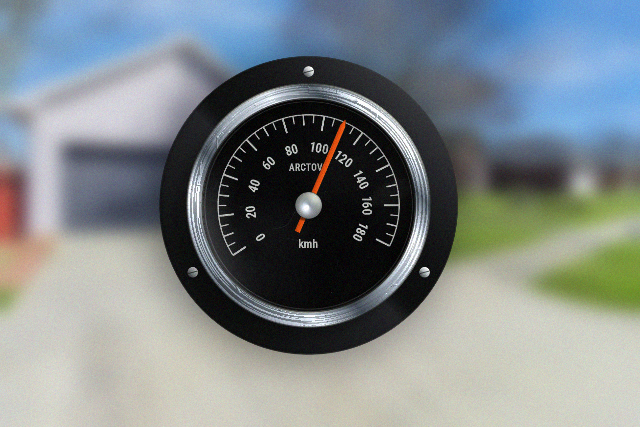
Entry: 110,km/h
